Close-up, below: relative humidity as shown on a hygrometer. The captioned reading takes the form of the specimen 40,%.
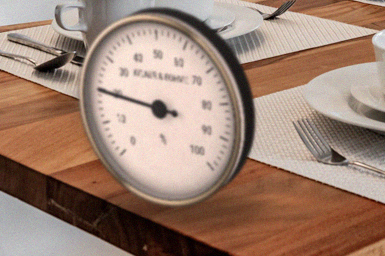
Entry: 20,%
